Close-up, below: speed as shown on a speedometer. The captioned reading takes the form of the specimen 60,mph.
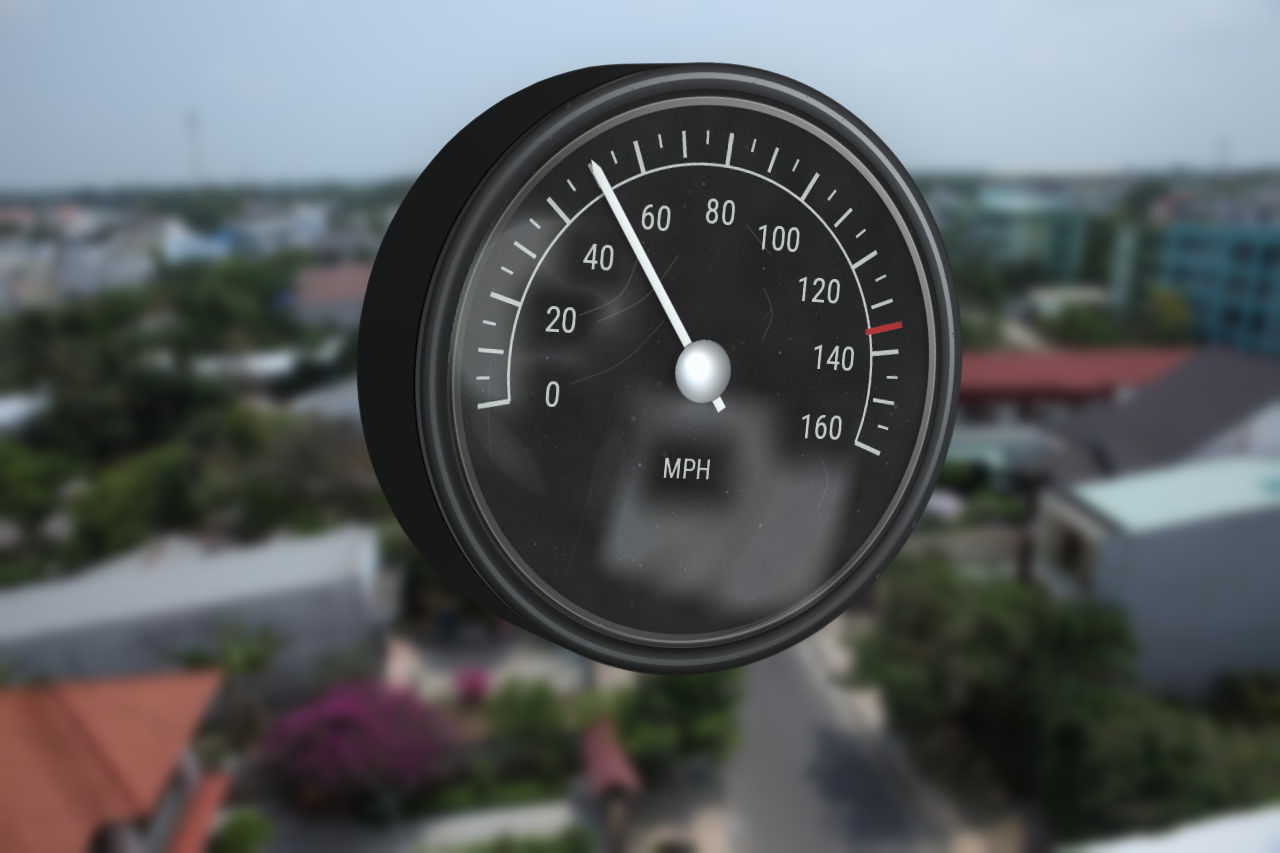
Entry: 50,mph
